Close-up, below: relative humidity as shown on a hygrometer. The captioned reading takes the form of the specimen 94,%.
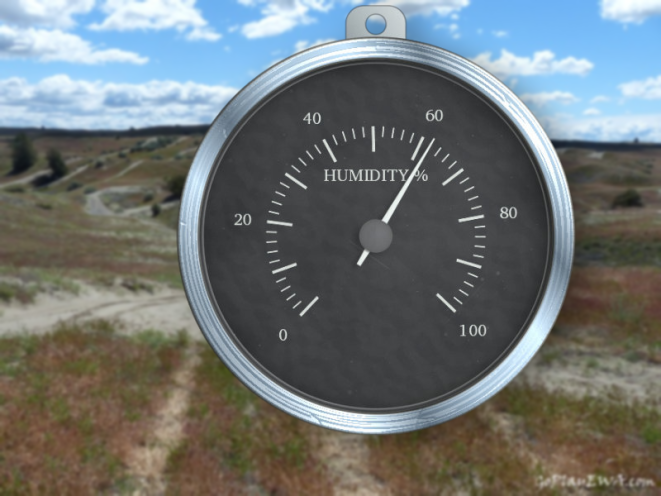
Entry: 62,%
